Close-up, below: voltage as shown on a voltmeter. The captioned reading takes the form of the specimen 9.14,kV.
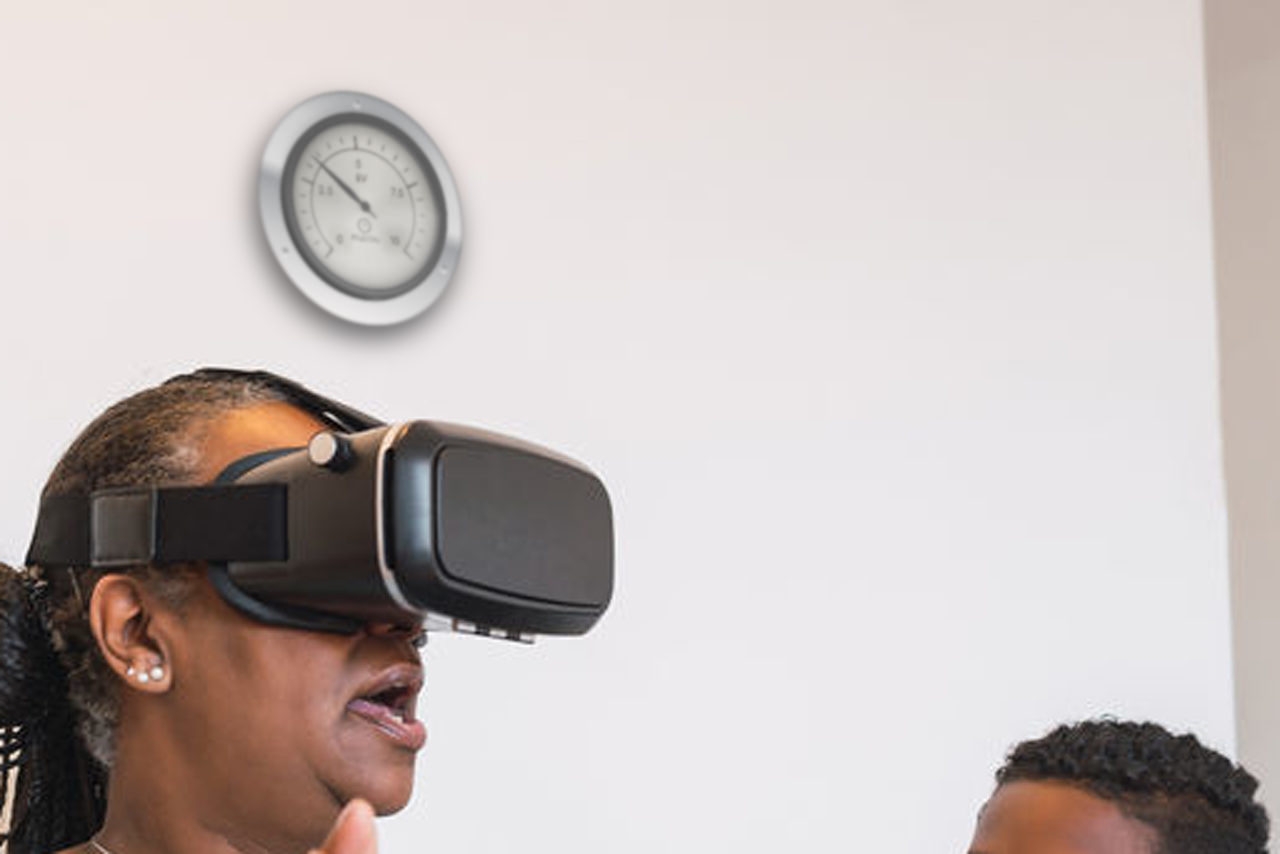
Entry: 3.25,kV
